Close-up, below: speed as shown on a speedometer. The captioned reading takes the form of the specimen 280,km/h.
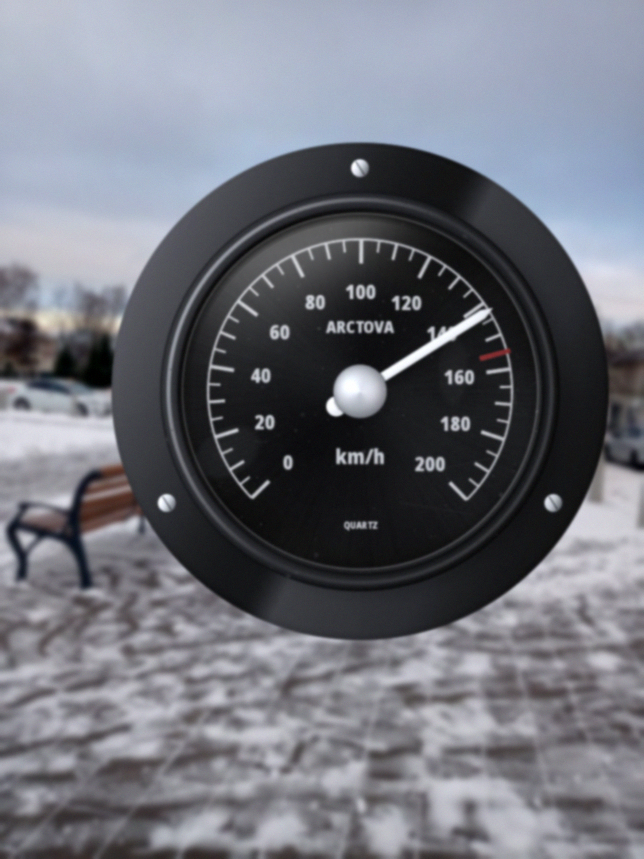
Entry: 142.5,km/h
